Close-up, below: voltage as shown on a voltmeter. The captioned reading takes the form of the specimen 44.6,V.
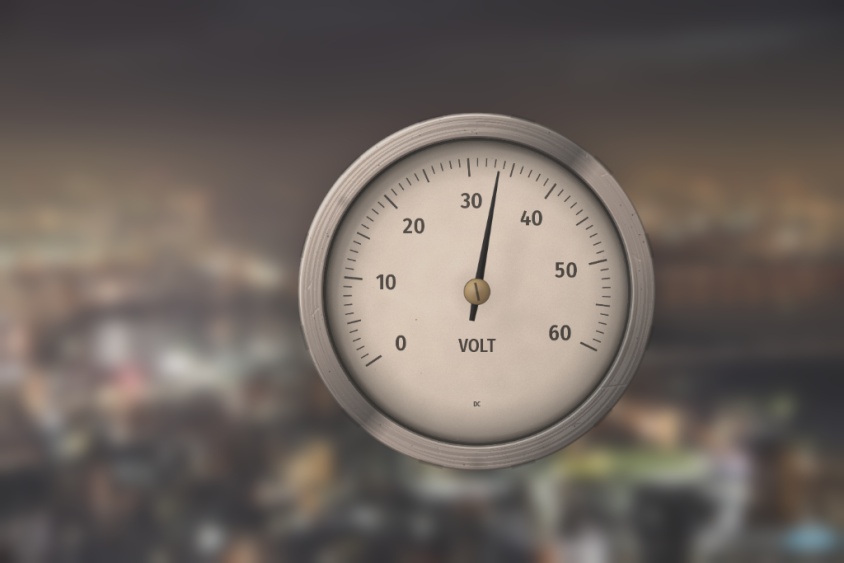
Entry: 33.5,V
